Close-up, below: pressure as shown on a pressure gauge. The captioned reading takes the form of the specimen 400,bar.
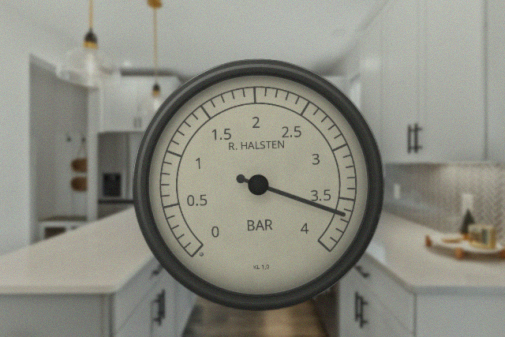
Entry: 3.65,bar
